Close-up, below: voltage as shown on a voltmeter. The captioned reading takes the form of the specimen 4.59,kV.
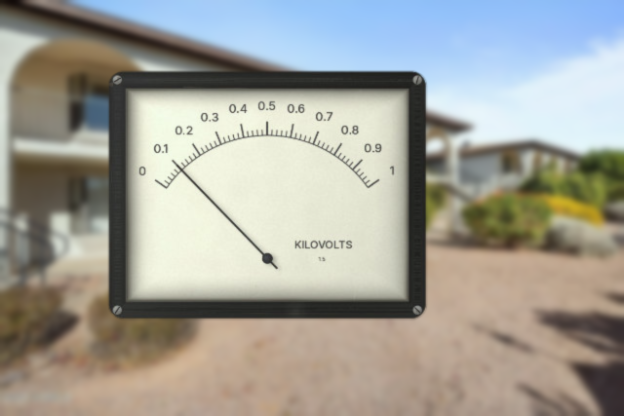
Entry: 0.1,kV
